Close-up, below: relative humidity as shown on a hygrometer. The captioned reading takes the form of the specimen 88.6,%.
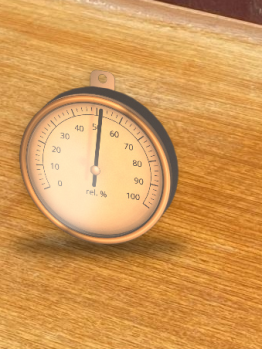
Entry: 52,%
